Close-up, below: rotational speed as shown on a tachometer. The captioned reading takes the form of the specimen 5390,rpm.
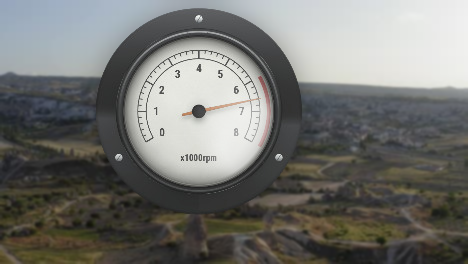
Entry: 6600,rpm
